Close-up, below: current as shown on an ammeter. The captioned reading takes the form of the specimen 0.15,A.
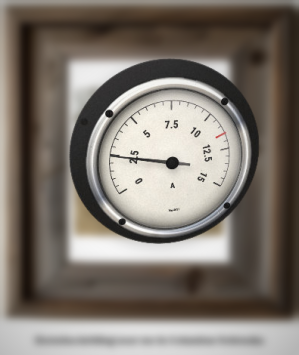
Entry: 2.5,A
